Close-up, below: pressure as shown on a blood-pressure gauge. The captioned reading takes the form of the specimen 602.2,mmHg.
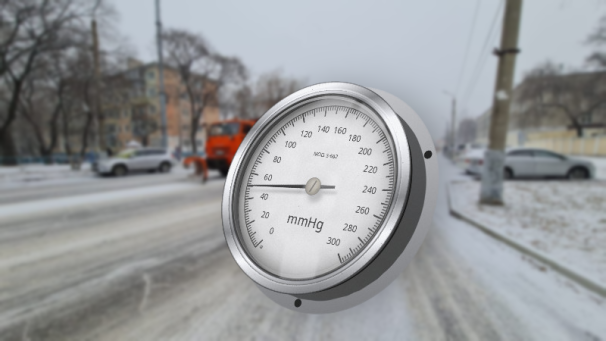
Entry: 50,mmHg
